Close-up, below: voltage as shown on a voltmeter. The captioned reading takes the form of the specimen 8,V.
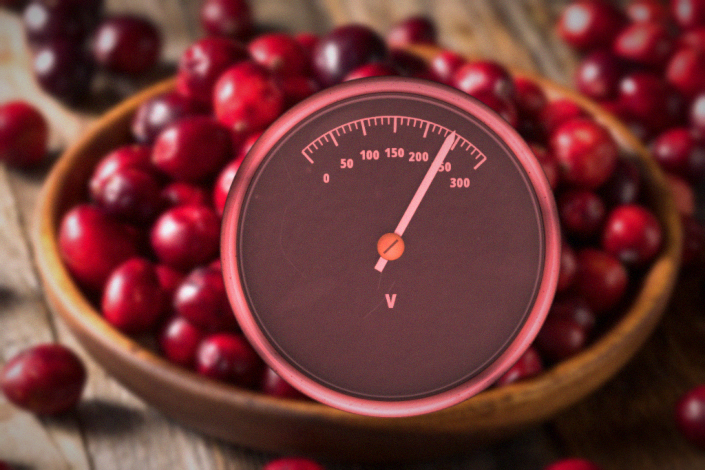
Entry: 240,V
